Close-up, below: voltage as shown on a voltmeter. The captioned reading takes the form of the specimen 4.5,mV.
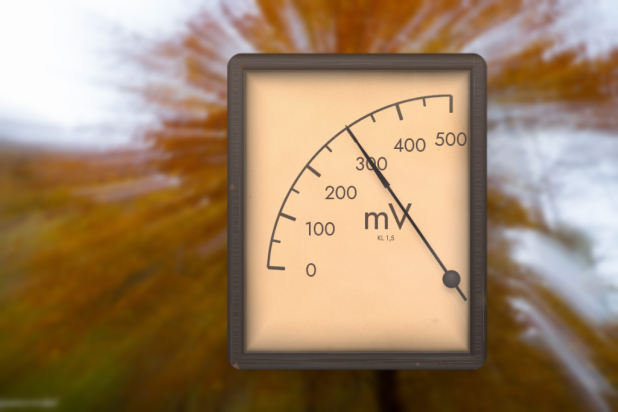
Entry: 300,mV
